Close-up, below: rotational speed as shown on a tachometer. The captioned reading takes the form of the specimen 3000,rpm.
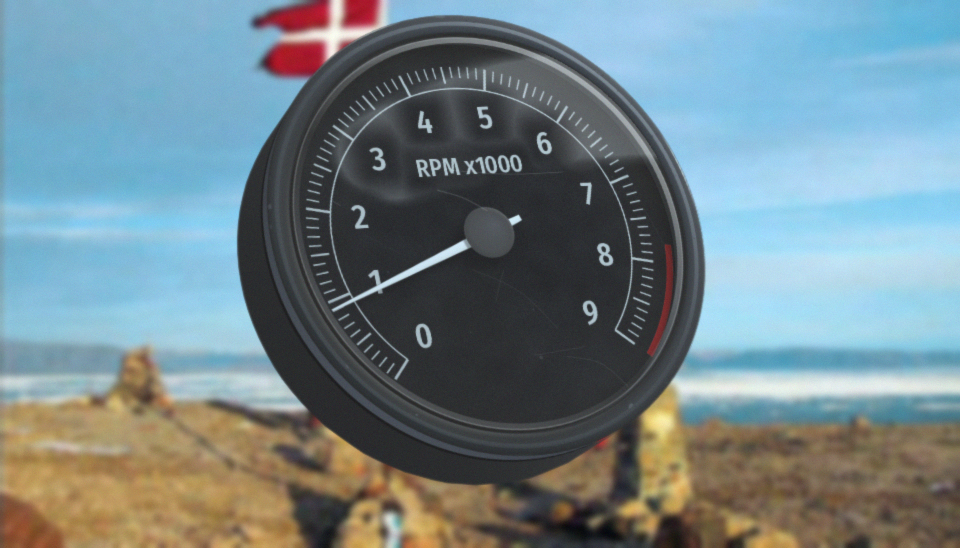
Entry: 900,rpm
